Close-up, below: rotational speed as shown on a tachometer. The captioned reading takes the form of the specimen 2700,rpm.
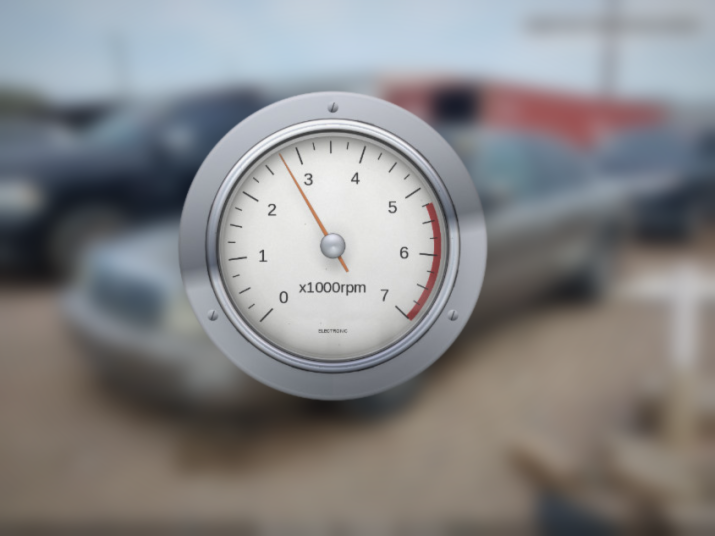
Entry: 2750,rpm
